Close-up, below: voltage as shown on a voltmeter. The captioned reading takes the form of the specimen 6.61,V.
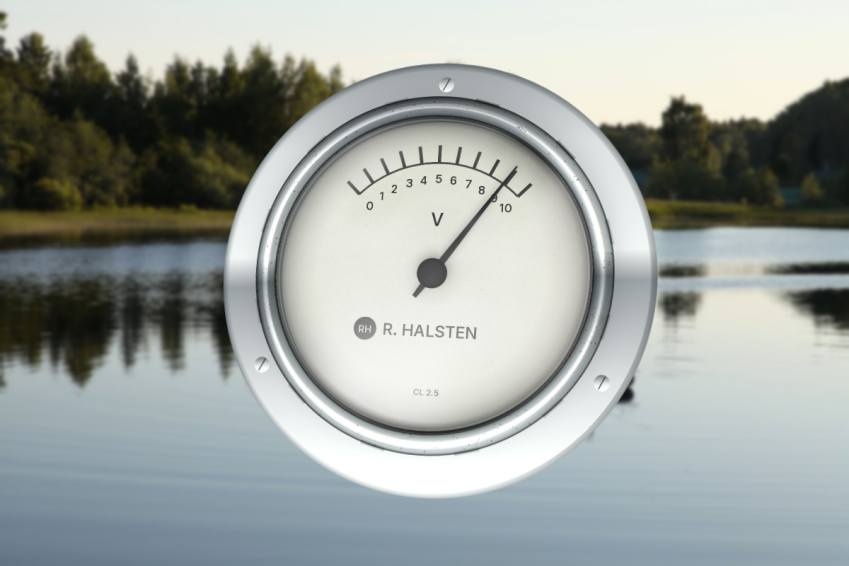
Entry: 9,V
